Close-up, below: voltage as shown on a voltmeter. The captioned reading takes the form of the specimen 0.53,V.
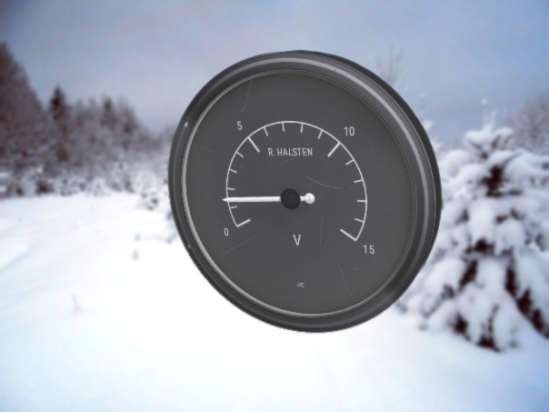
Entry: 1.5,V
